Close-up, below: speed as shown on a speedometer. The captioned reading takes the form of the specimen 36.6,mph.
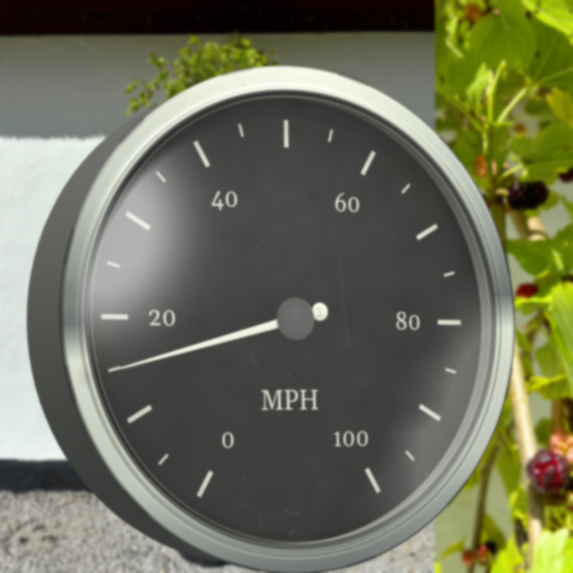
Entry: 15,mph
